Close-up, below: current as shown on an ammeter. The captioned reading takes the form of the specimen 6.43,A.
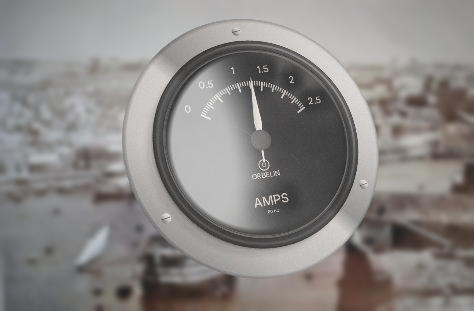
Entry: 1.25,A
